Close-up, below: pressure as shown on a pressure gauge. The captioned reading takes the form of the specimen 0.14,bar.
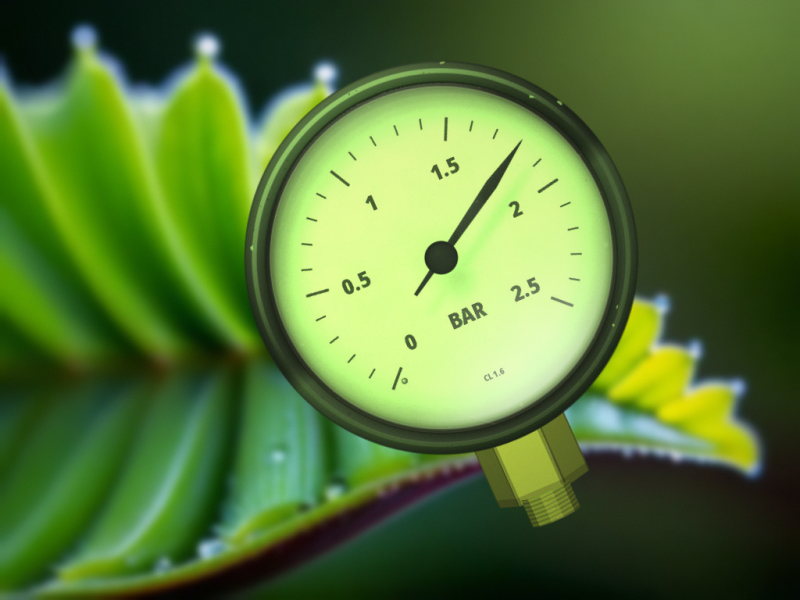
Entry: 1.8,bar
